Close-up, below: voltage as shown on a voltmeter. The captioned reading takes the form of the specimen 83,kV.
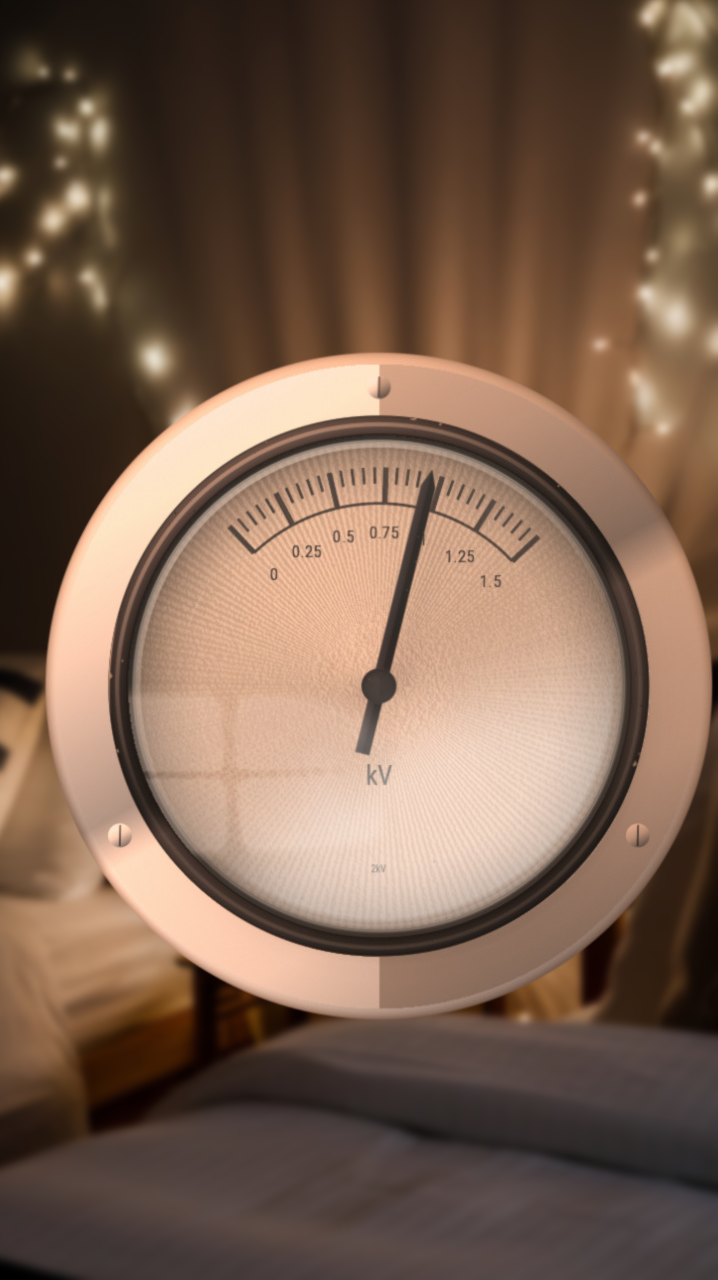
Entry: 0.95,kV
